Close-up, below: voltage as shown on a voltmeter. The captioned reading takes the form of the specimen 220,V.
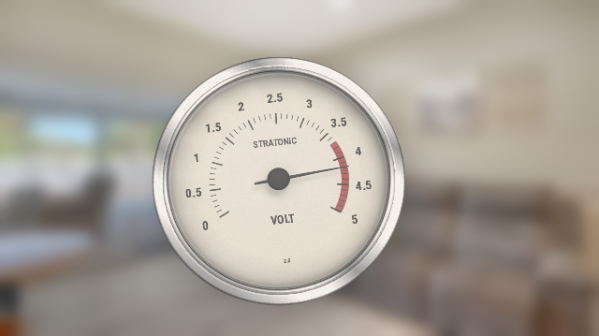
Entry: 4.2,V
